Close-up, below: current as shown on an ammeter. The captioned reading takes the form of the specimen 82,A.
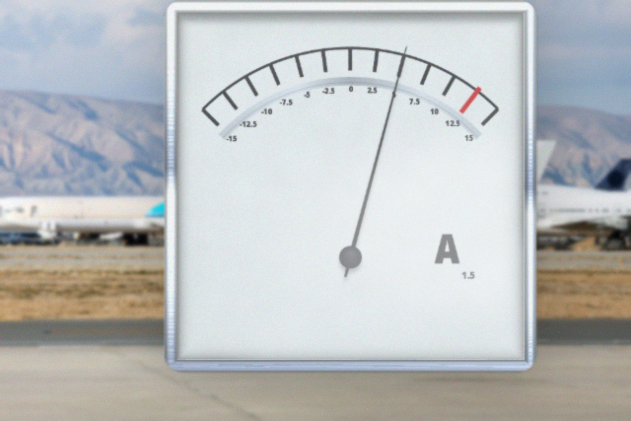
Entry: 5,A
